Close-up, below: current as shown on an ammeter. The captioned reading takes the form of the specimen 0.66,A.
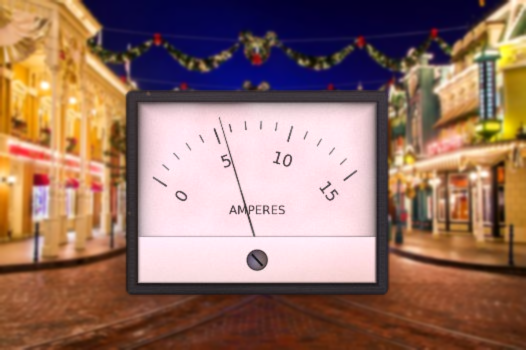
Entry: 5.5,A
